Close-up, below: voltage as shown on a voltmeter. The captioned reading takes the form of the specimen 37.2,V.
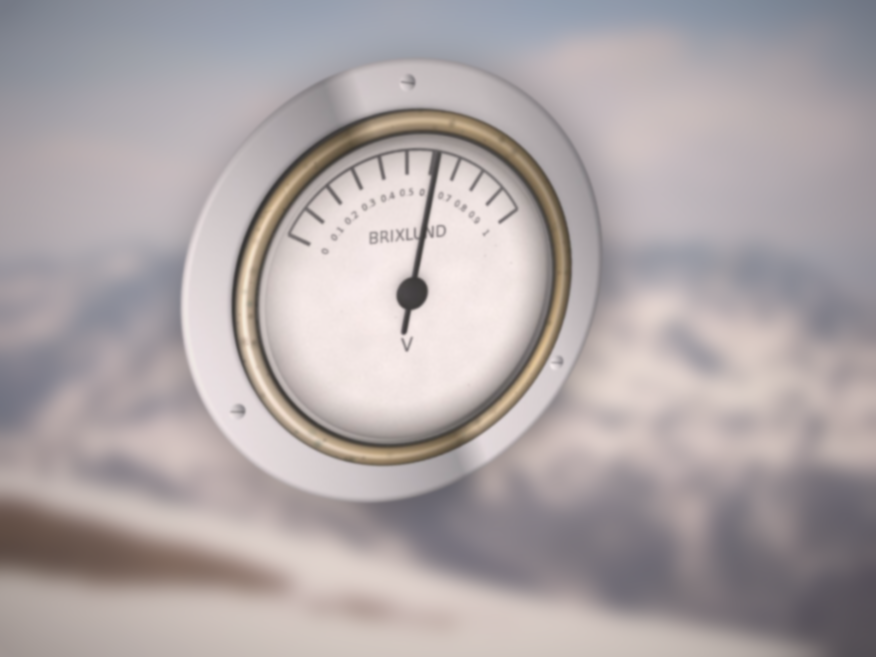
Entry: 0.6,V
